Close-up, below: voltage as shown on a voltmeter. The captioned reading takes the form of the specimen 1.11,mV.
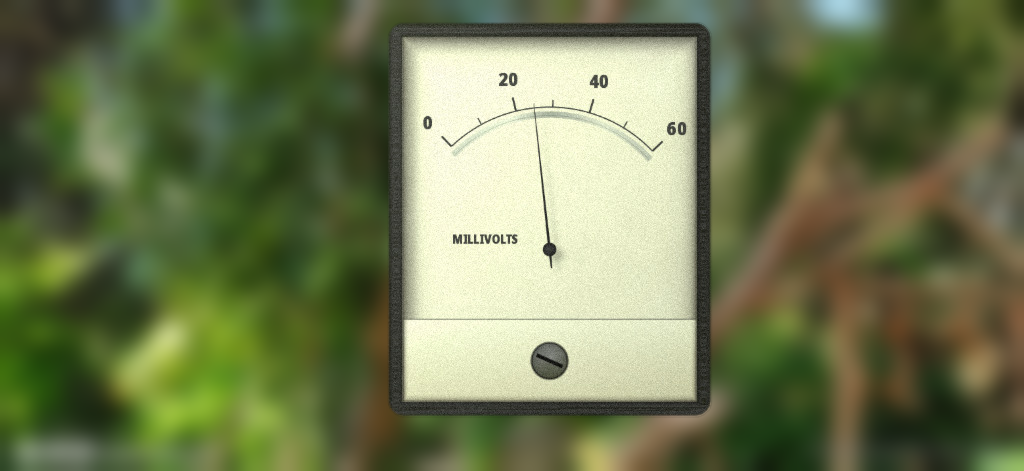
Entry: 25,mV
